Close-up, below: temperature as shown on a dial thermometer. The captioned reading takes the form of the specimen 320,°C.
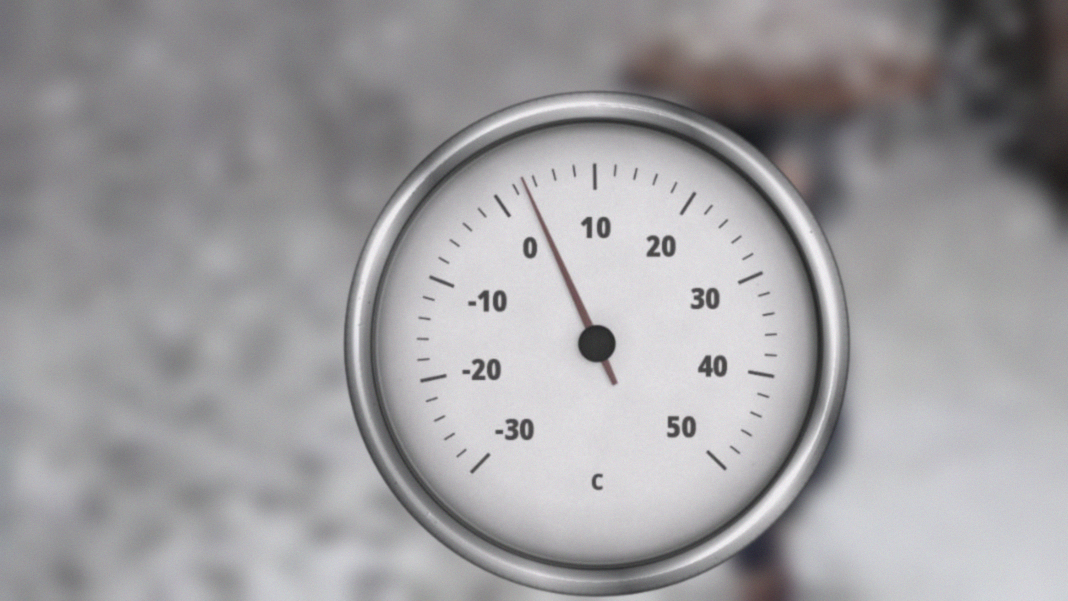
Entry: 3,°C
